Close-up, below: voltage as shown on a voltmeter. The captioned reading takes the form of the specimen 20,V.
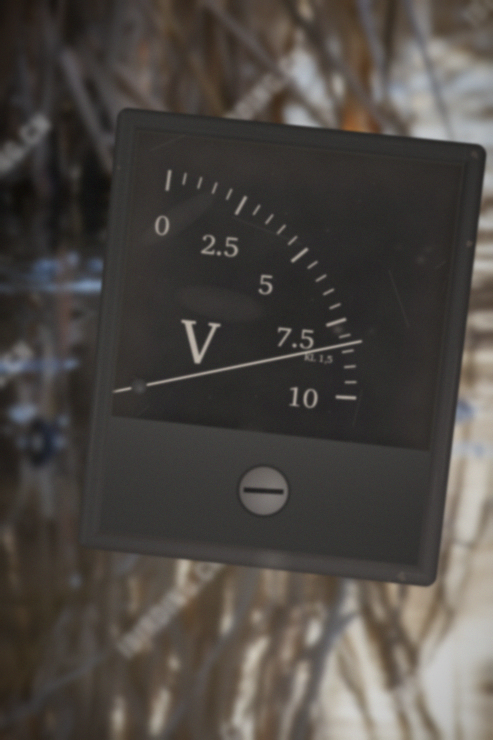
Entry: 8.25,V
